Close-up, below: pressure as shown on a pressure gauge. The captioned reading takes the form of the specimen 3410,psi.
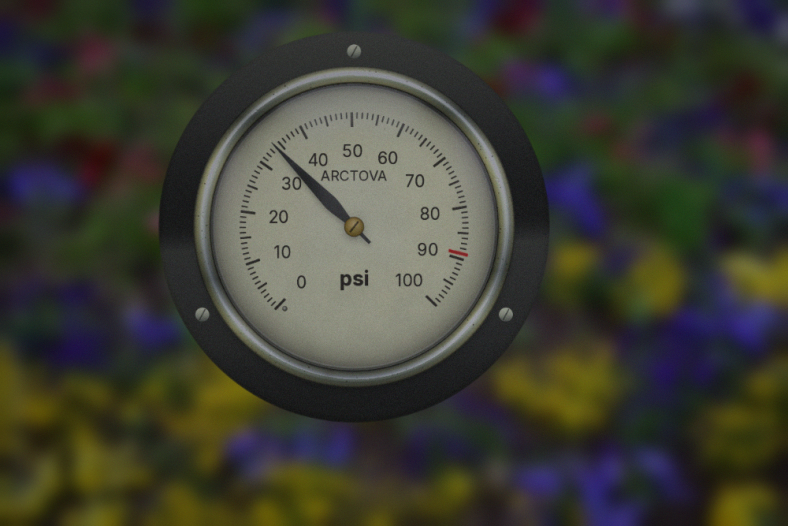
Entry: 34,psi
